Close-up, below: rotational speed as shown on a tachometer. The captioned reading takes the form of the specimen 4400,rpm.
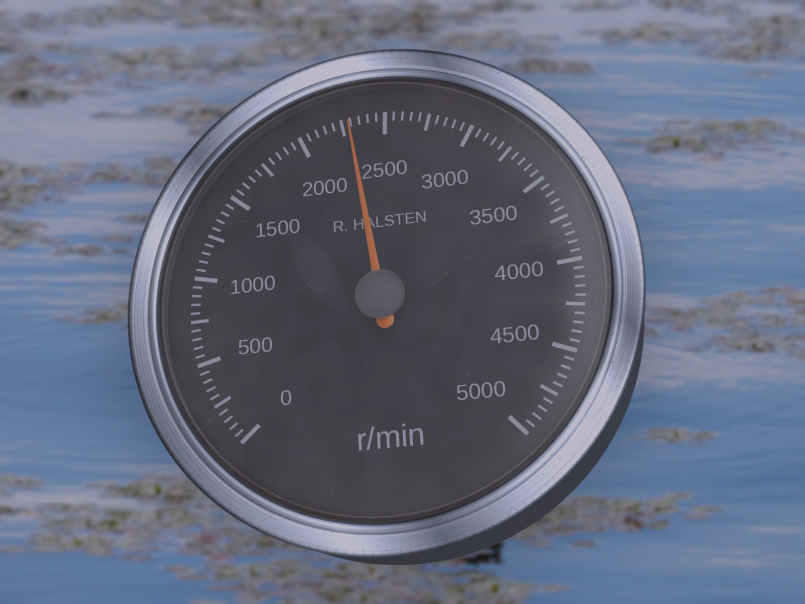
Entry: 2300,rpm
